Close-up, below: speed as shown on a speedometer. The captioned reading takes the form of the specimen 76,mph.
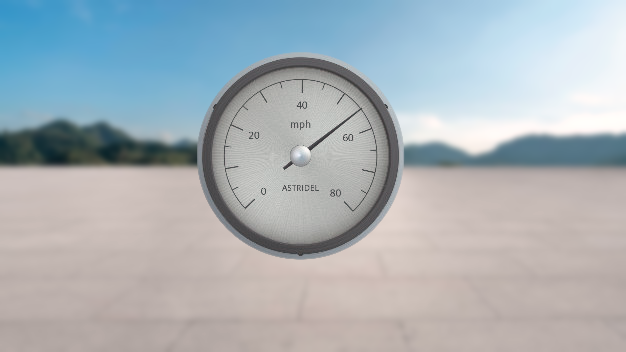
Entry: 55,mph
